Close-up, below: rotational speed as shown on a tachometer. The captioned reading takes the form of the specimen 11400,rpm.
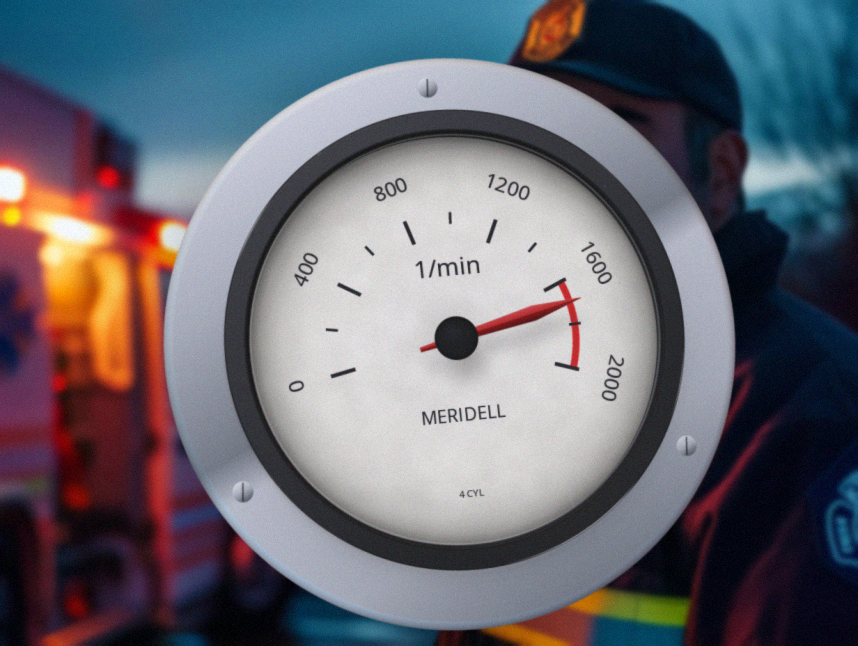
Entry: 1700,rpm
